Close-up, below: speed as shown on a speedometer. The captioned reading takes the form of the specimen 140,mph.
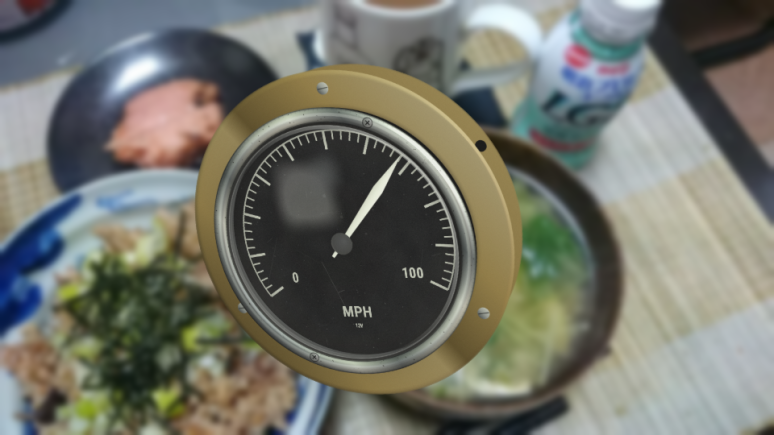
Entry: 68,mph
